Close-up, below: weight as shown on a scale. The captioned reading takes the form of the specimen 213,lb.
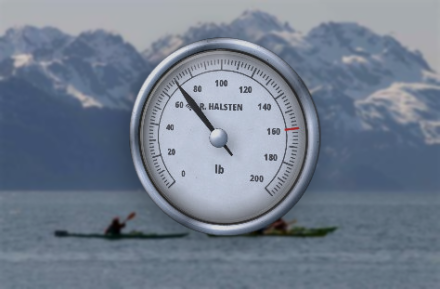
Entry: 70,lb
